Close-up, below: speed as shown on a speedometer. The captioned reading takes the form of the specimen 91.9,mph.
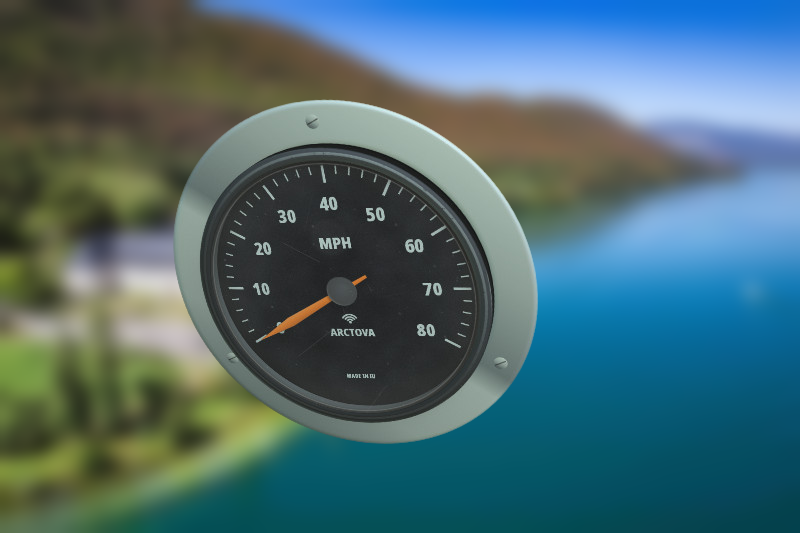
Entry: 0,mph
